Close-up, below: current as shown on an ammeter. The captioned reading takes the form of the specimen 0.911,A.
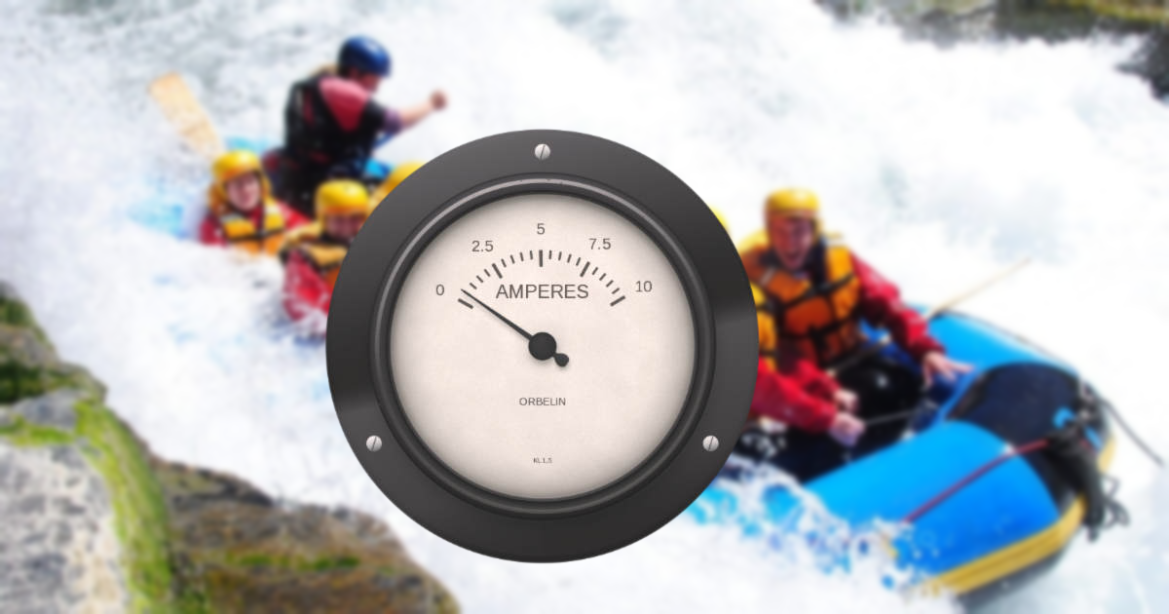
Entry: 0.5,A
